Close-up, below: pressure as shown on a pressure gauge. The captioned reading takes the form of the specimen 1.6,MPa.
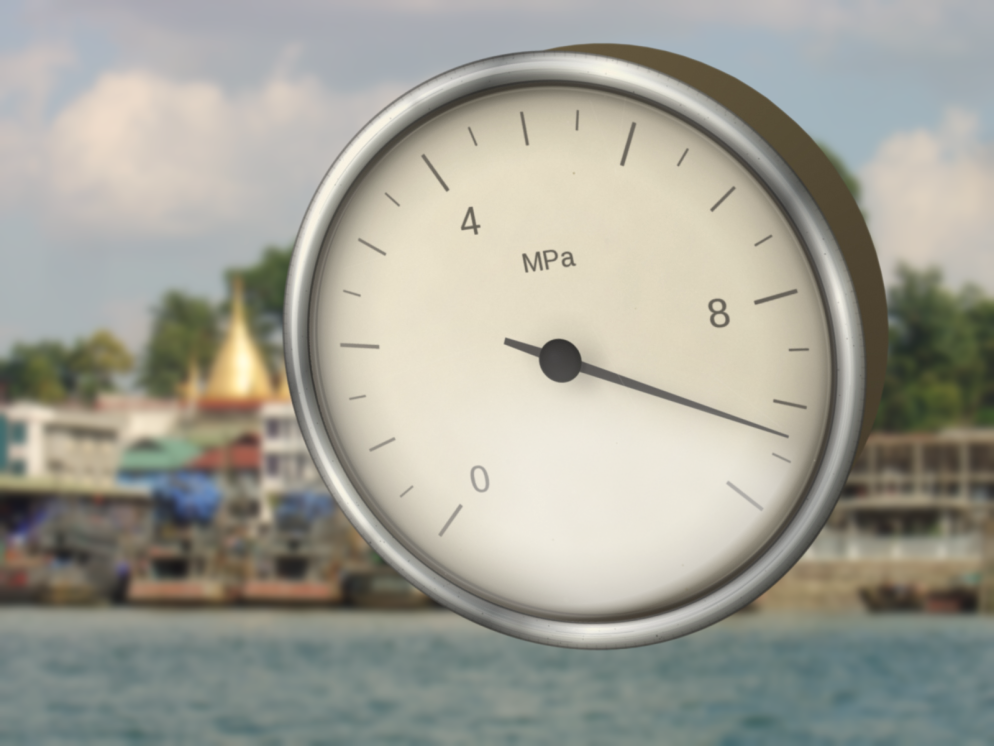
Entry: 9.25,MPa
